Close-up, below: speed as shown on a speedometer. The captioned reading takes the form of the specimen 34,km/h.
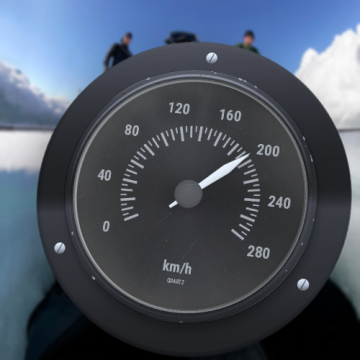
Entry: 195,km/h
